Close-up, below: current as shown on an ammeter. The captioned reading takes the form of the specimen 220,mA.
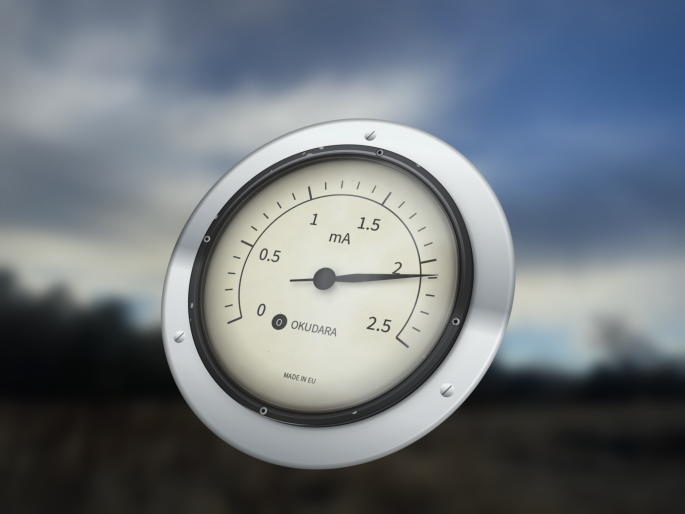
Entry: 2.1,mA
